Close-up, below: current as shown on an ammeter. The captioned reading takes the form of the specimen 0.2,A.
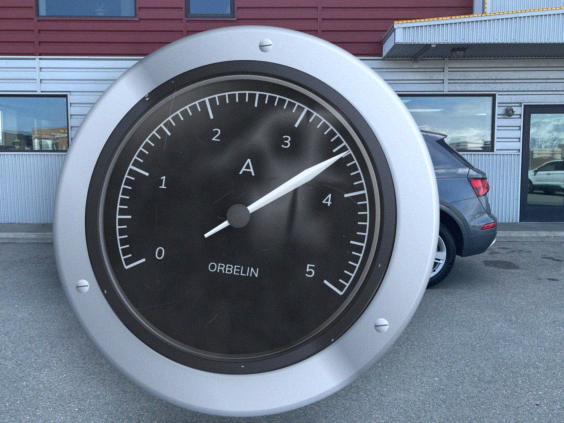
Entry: 3.6,A
